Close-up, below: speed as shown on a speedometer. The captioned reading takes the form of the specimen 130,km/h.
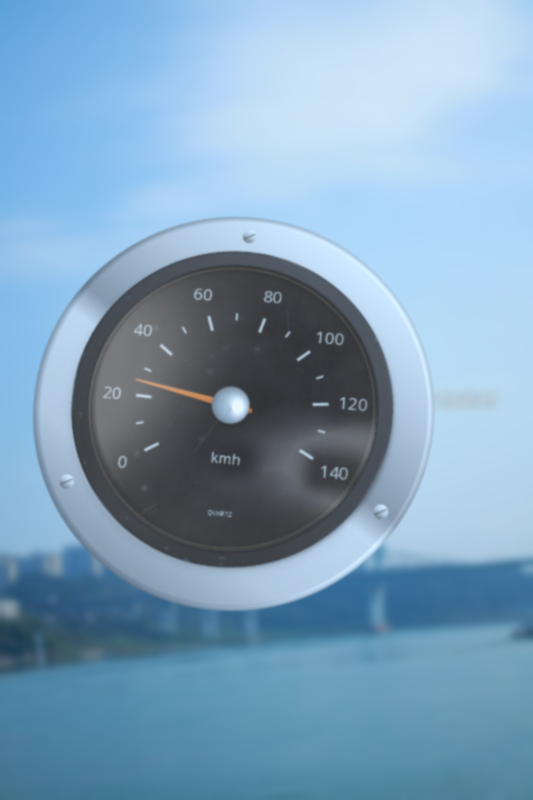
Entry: 25,km/h
